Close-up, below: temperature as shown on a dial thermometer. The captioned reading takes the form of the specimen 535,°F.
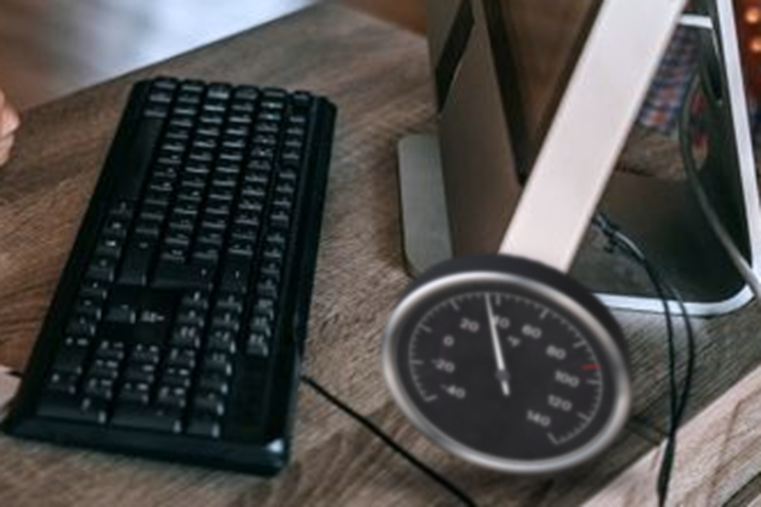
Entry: 36,°F
